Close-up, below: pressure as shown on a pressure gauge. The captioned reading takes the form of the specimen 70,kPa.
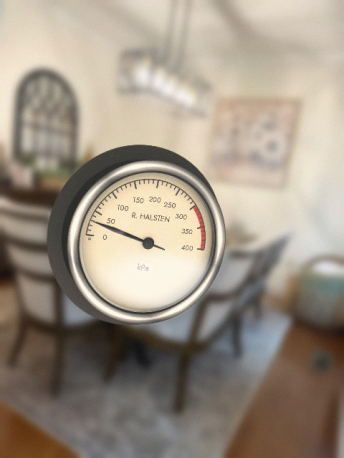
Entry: 30,kPa
